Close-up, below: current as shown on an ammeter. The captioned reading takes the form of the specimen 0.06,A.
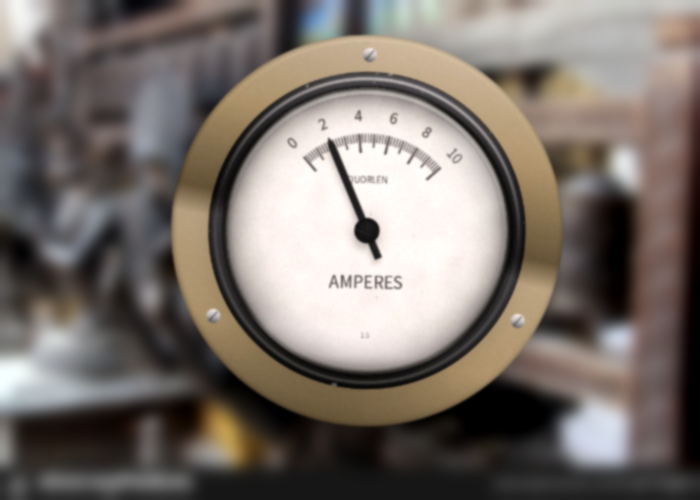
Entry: 2,A
